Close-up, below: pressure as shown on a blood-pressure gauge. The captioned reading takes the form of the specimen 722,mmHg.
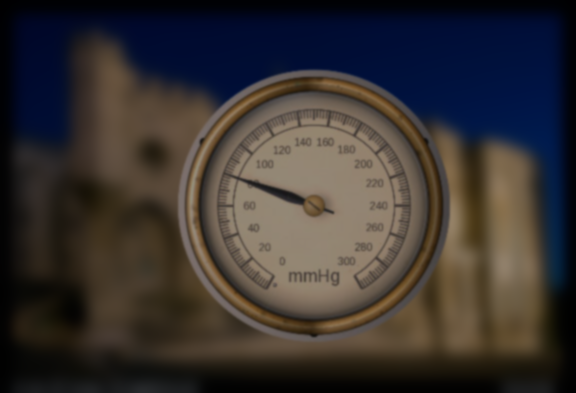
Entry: 80,mmHg
